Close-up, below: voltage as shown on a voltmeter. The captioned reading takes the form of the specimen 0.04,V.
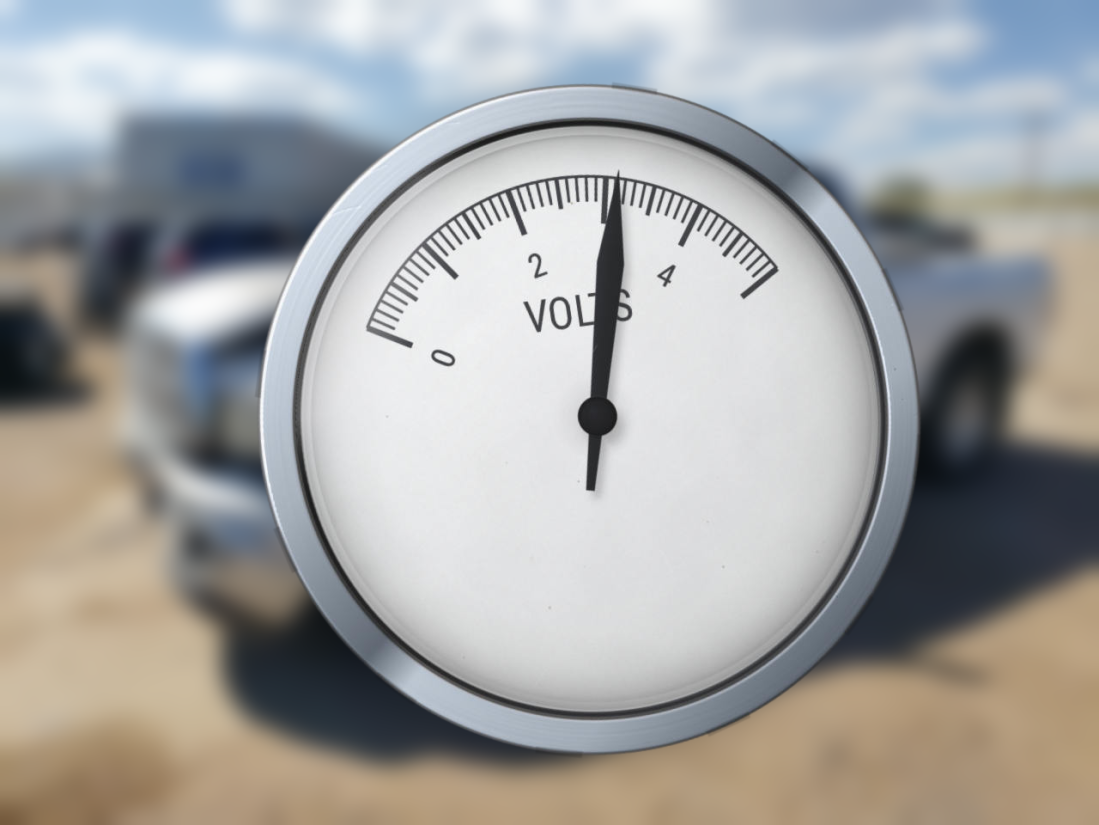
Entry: 3.1,V
